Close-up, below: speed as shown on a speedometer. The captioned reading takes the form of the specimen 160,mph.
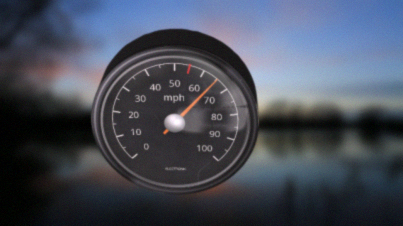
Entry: 65,mph
